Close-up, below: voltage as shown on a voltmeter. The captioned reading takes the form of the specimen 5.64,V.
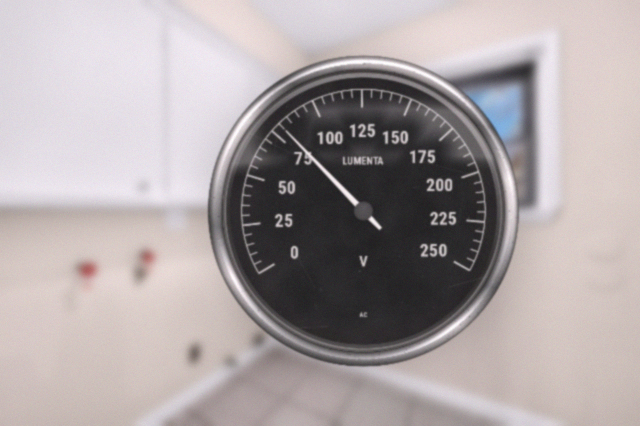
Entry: 80,V
